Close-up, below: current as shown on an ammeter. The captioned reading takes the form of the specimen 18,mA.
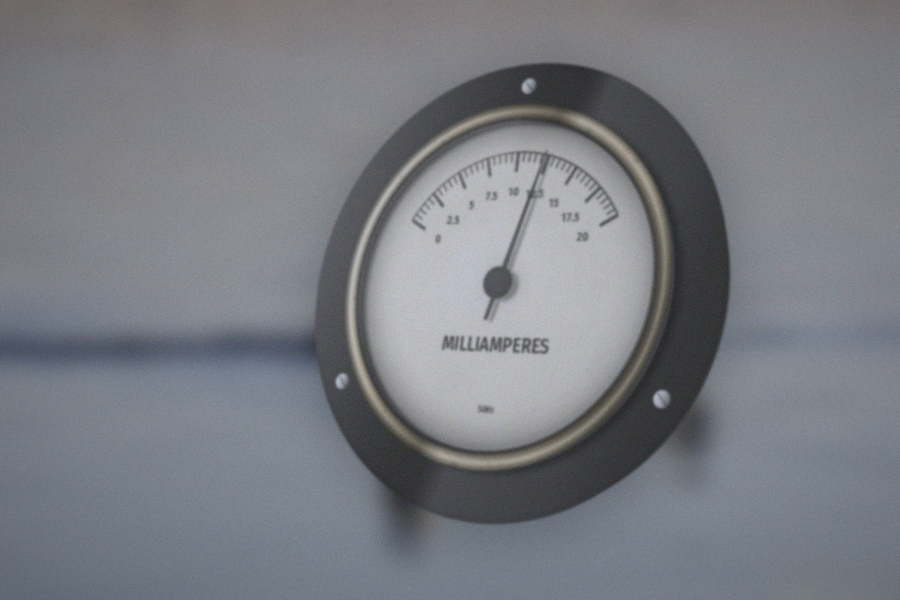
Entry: 12.5,mA
